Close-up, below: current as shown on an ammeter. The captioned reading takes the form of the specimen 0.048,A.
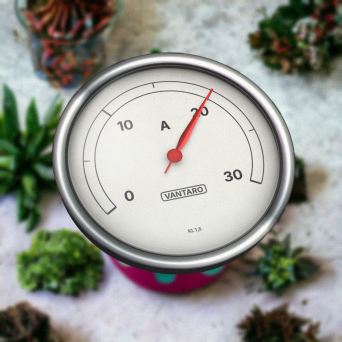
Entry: 20,A
